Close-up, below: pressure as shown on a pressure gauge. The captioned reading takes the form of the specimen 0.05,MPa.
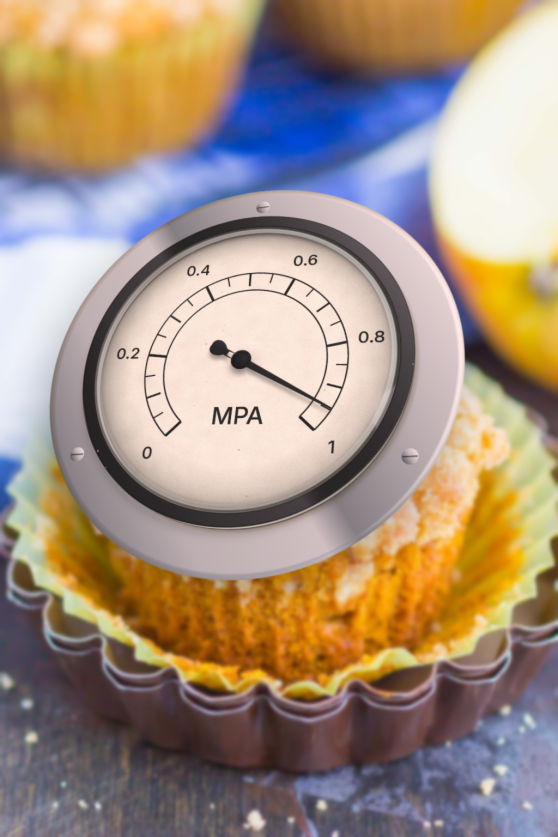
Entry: 0.95,MPa
